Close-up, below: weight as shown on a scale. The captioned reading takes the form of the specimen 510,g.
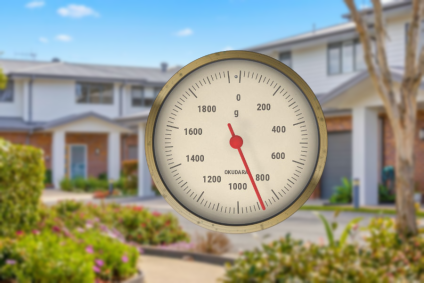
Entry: 880,g
